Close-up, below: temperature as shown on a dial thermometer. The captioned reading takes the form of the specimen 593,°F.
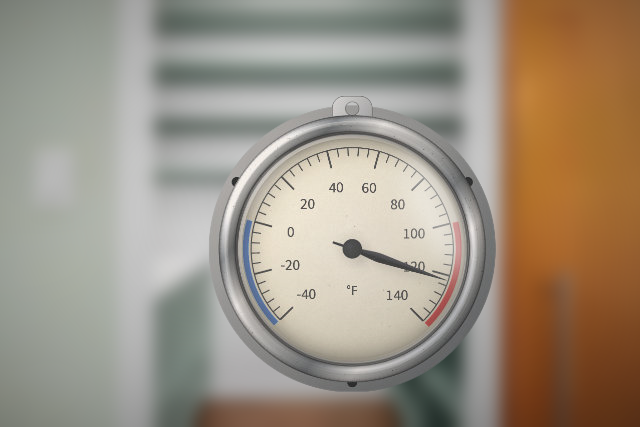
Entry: 122,°F
